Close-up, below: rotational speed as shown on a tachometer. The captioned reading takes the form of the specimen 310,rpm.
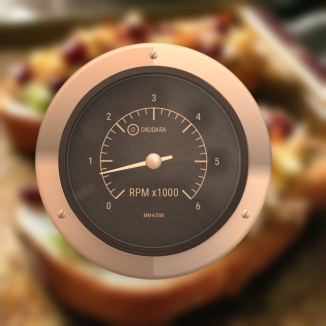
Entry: 700,rpm
